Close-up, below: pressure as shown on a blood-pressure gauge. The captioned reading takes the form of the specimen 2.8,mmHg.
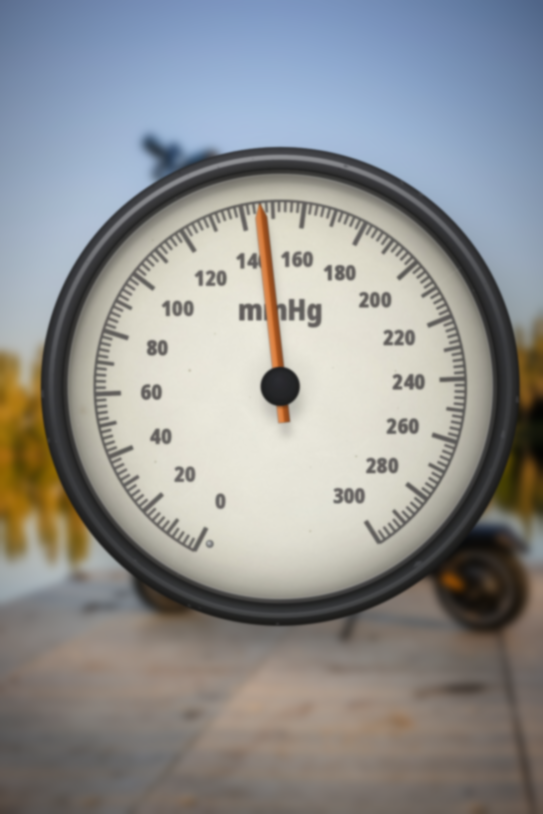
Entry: 146,mmHg
